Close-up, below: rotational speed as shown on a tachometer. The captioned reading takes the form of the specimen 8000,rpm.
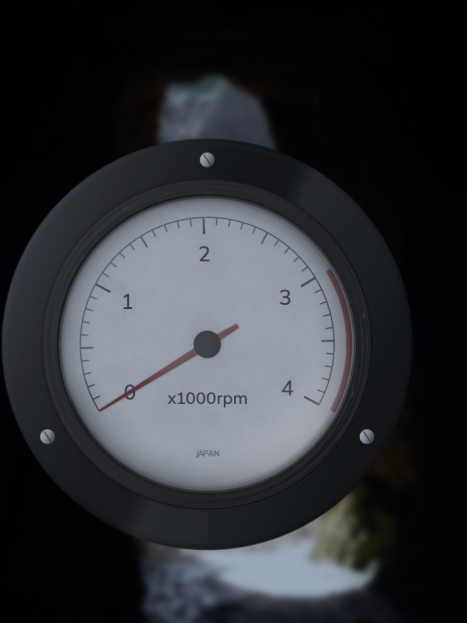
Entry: 0,rpm
